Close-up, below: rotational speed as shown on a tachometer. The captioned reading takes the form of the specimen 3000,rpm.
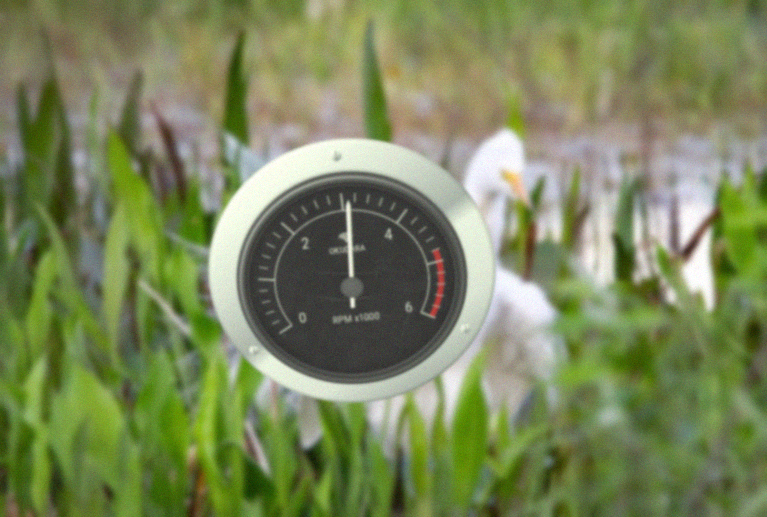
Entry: 3100,rpm
